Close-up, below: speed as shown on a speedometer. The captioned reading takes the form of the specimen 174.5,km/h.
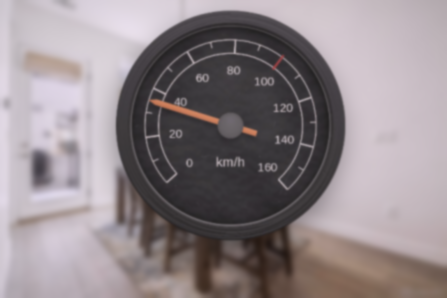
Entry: 35,km/h
